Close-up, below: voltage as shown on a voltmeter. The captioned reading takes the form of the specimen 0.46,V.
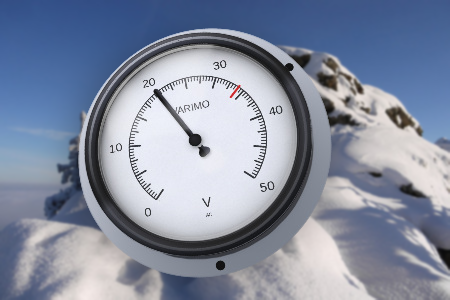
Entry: 20,V
